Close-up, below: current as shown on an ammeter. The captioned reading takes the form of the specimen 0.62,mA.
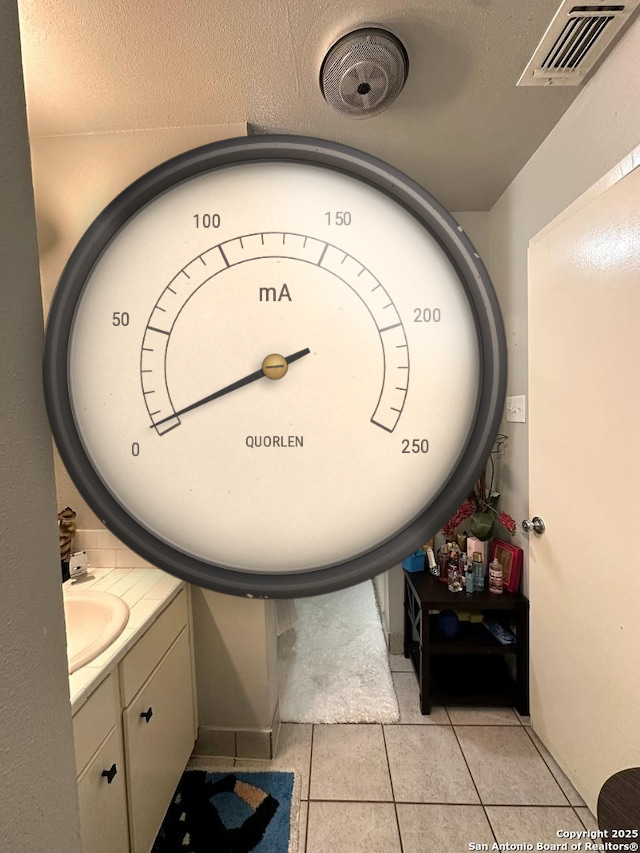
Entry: 5,mA
